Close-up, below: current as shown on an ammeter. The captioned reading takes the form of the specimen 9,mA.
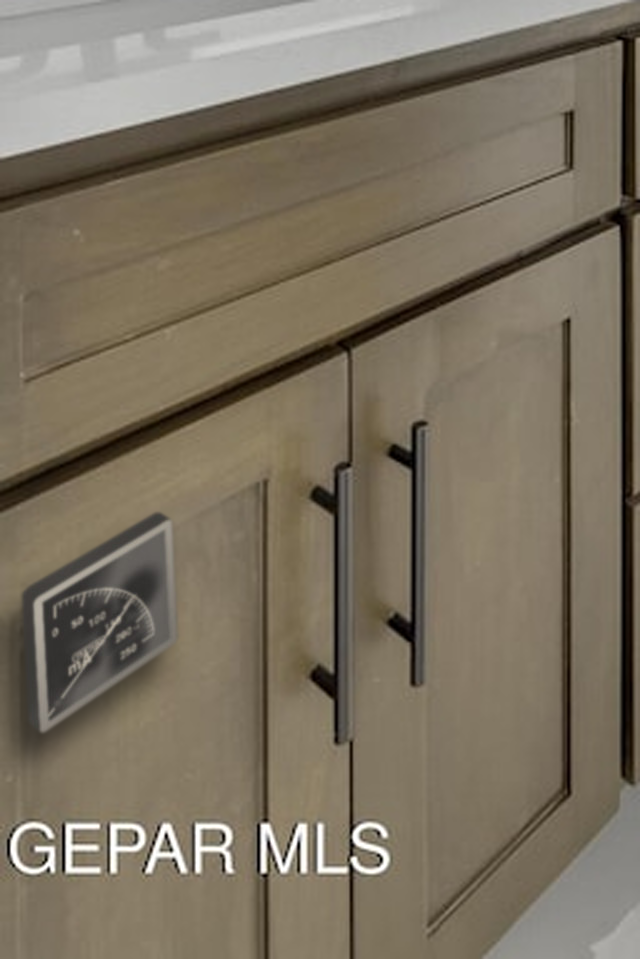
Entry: 150,mA
